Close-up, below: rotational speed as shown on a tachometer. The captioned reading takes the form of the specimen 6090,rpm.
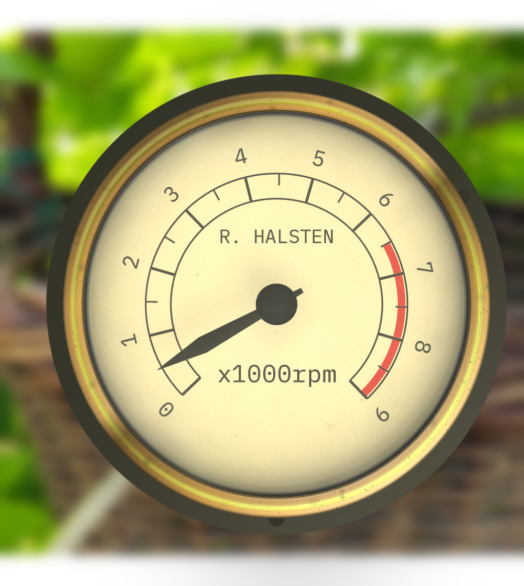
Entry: 500,rpm
